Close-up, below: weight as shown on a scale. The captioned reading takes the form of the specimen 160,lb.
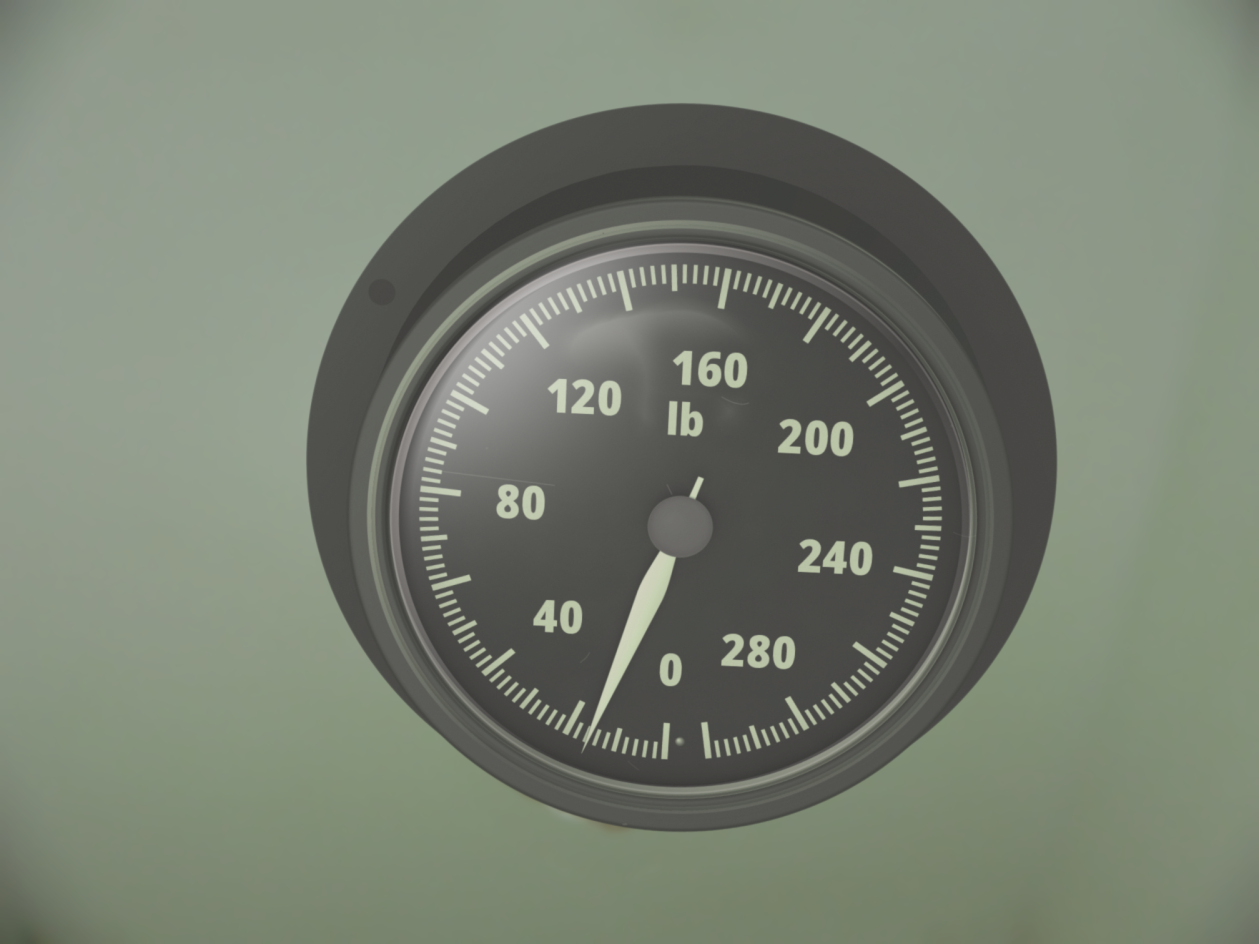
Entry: 16,lb
